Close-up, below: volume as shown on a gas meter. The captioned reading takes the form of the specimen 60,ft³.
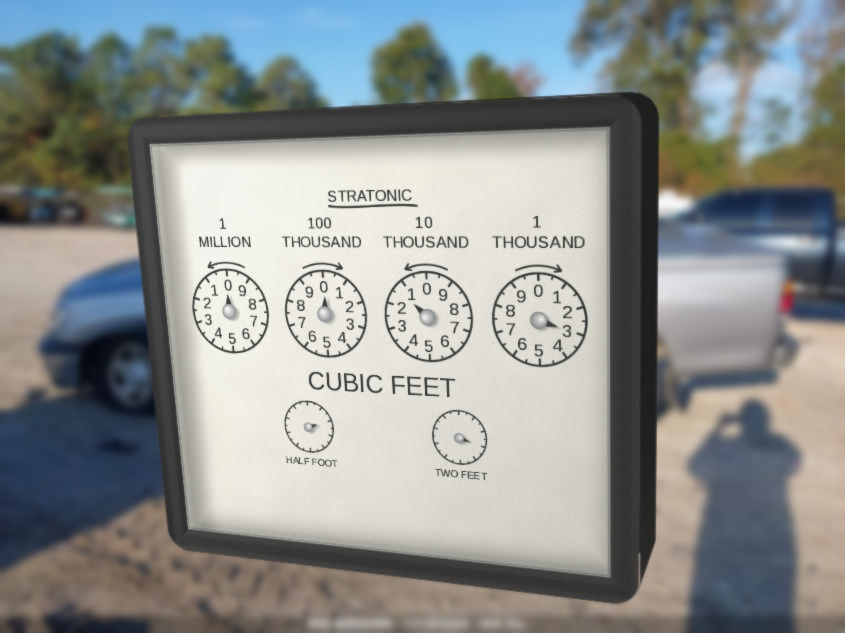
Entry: 1300,ft³
